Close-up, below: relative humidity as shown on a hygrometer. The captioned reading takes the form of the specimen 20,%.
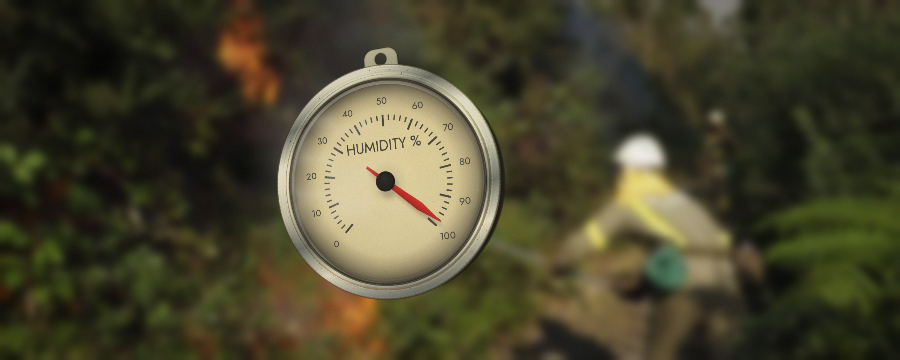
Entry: 98,%
